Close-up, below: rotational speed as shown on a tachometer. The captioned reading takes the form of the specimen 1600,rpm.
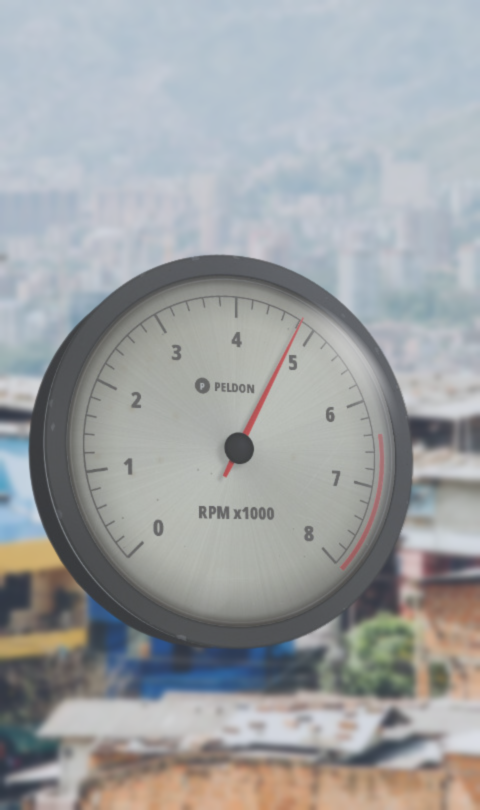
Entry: 4800,rpm
